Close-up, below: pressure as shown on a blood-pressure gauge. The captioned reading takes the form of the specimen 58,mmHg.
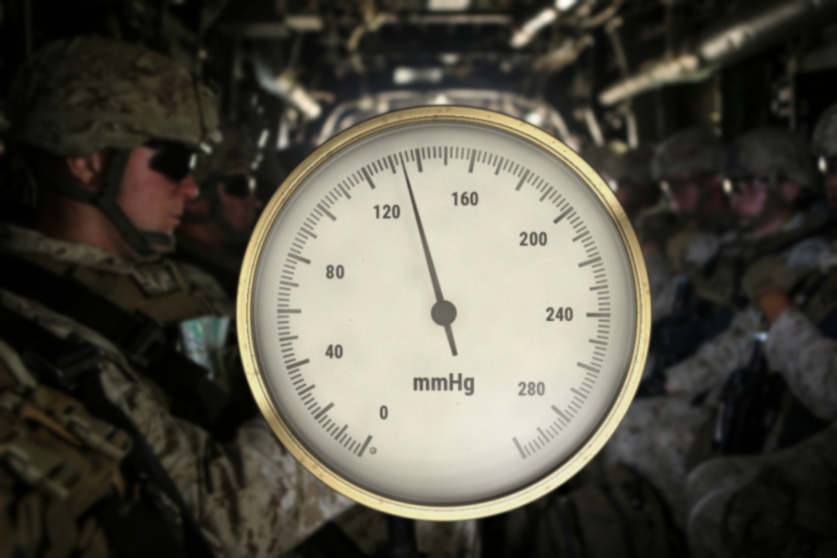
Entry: 134,mmHg
